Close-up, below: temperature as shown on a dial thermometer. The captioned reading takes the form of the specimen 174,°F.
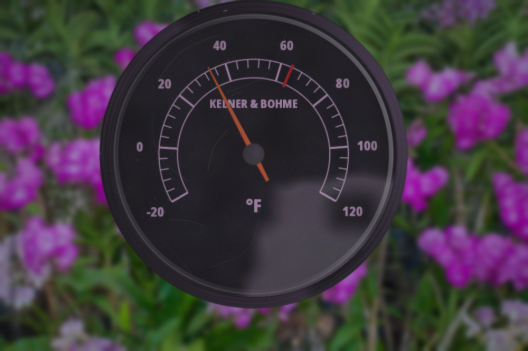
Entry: 34,°F
